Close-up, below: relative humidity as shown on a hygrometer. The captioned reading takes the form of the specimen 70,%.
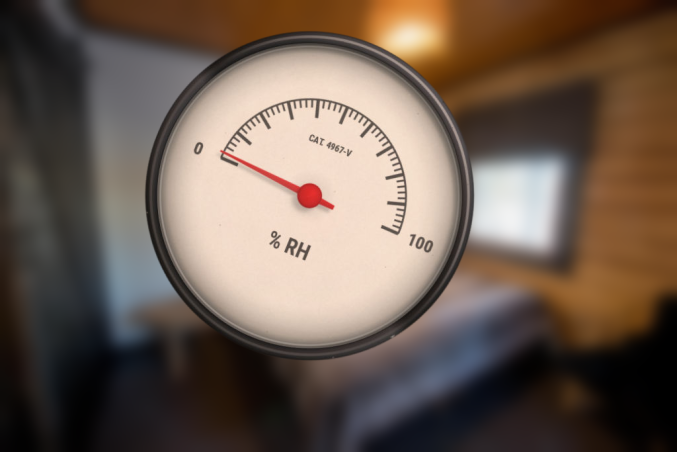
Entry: 2,%
